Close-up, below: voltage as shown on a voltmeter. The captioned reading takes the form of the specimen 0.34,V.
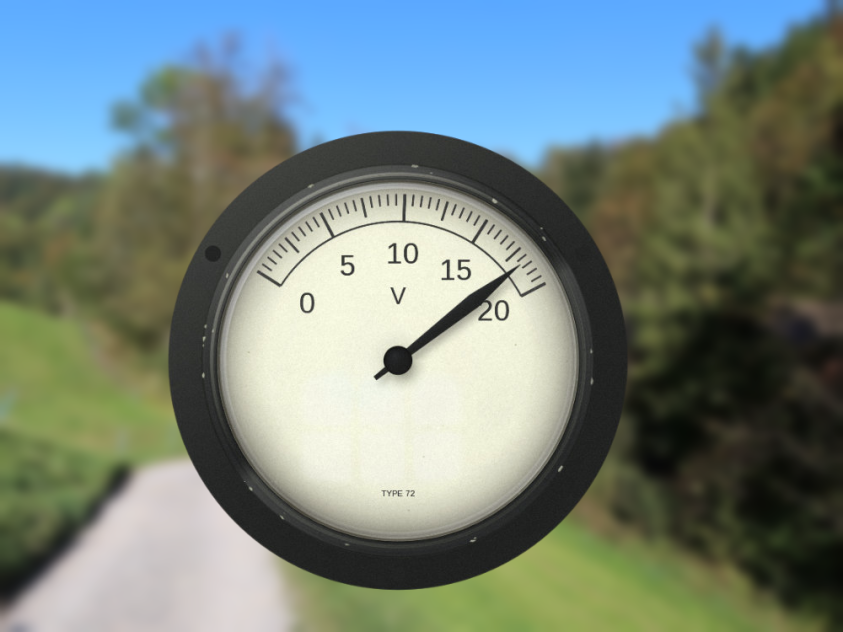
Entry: 18.25,V
